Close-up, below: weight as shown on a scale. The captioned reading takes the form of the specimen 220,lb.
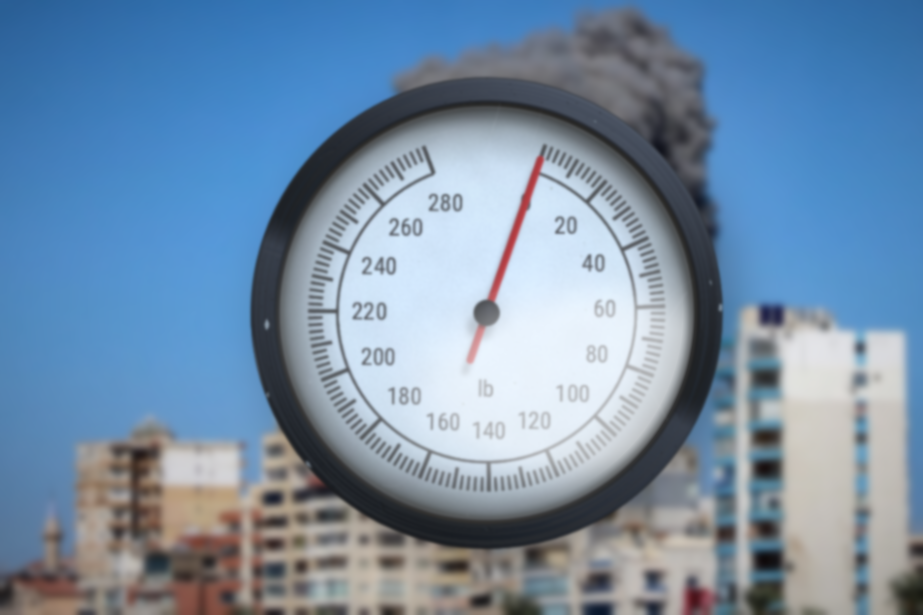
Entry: 0,lb
